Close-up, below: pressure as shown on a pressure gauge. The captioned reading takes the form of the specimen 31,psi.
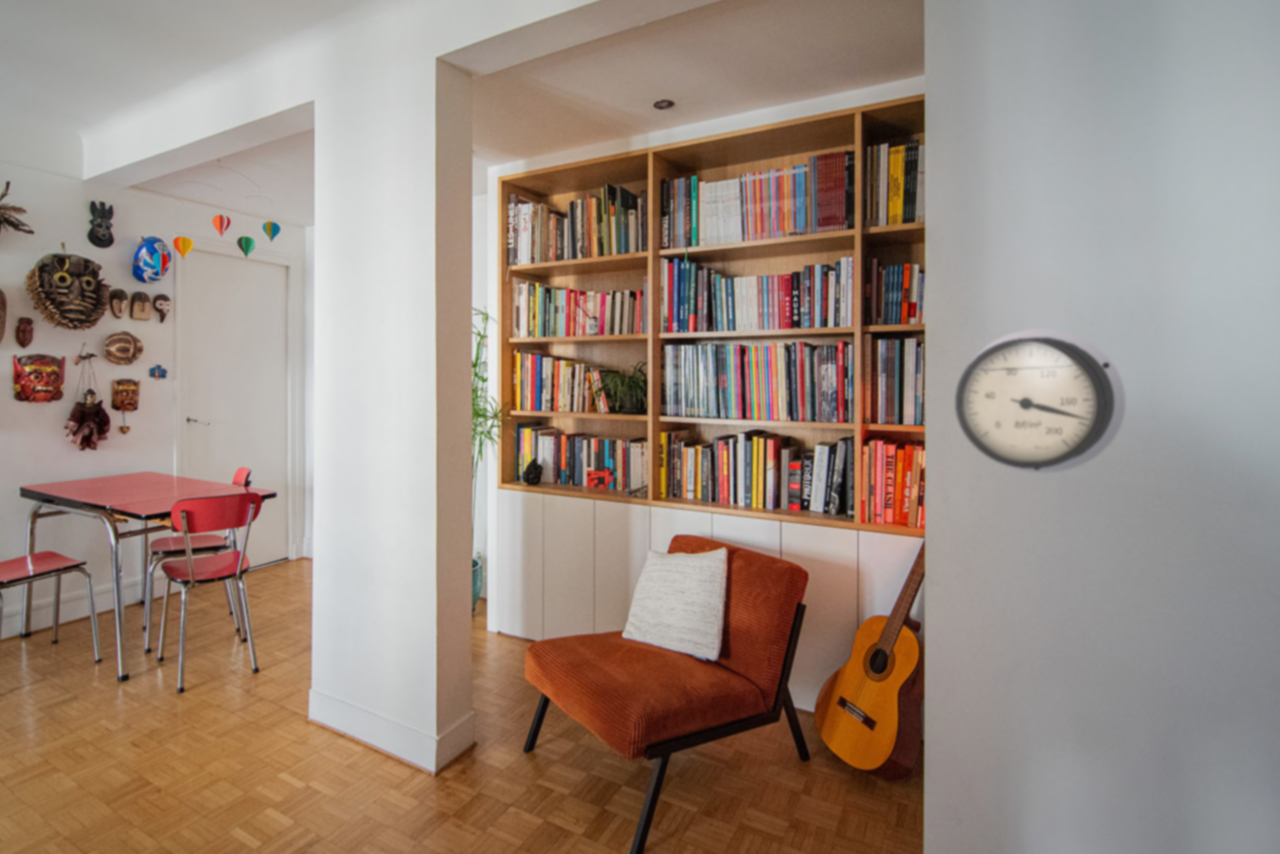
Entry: 175,psi
